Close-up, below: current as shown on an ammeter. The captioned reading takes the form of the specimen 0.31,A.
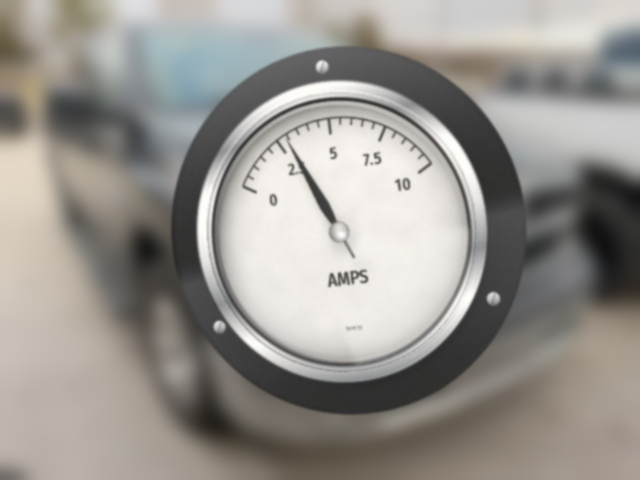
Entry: 3,A
